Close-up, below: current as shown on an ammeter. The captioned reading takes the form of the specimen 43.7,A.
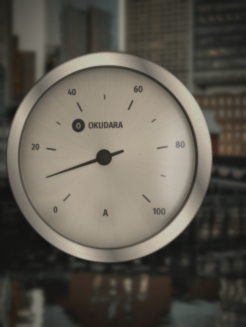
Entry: 10,A
